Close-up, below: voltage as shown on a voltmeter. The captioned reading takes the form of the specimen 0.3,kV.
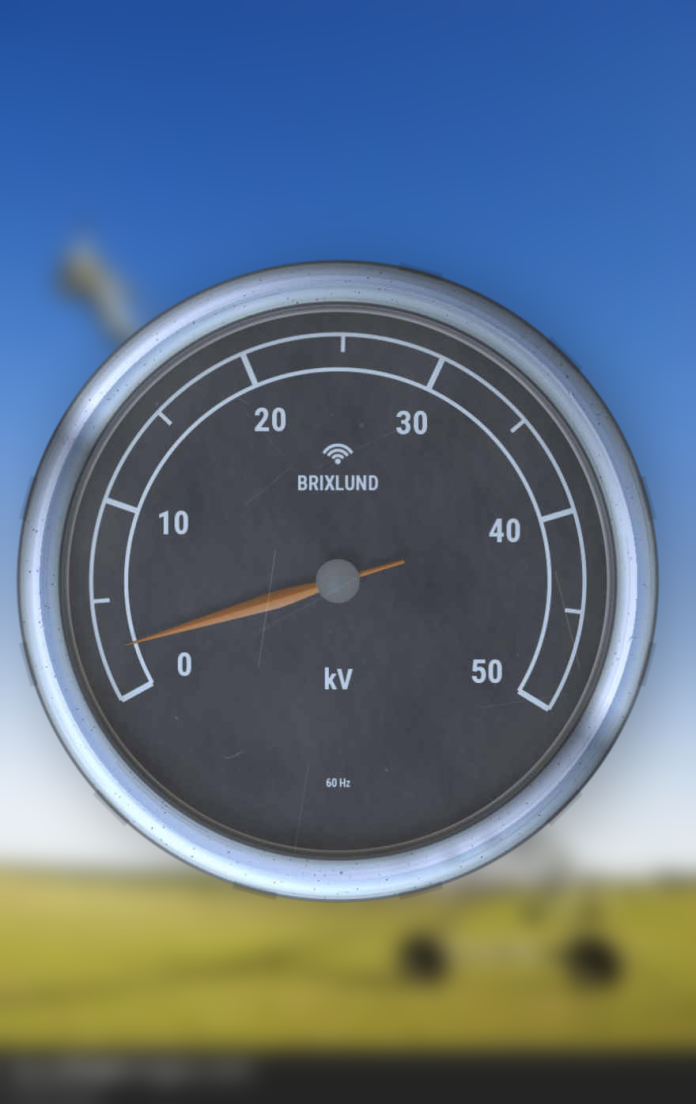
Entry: 2.5,kV
